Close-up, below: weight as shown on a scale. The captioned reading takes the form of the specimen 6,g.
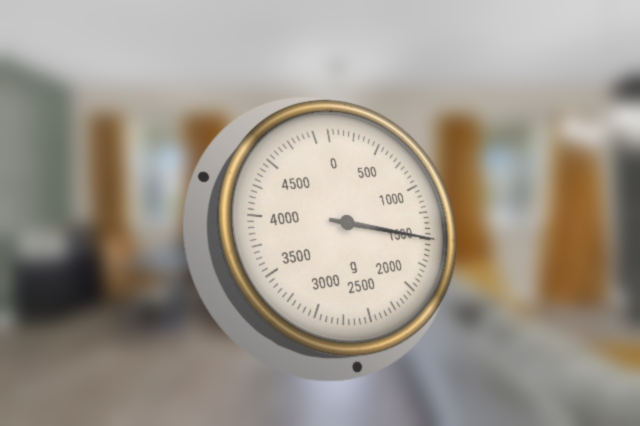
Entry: 1500,g
